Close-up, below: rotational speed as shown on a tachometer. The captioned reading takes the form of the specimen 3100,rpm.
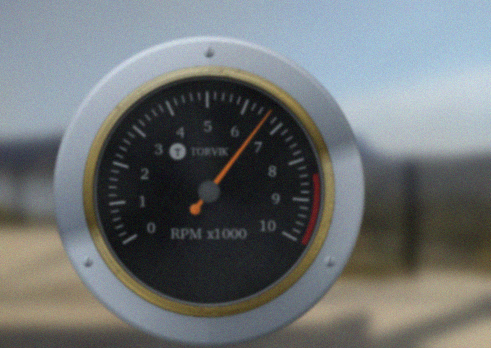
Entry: 6600,rpm
